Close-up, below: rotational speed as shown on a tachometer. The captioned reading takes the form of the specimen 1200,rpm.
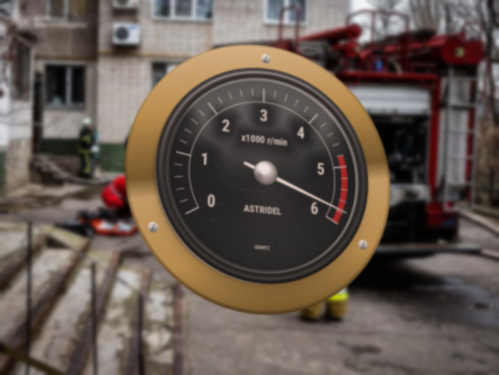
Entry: 5800,rpm
